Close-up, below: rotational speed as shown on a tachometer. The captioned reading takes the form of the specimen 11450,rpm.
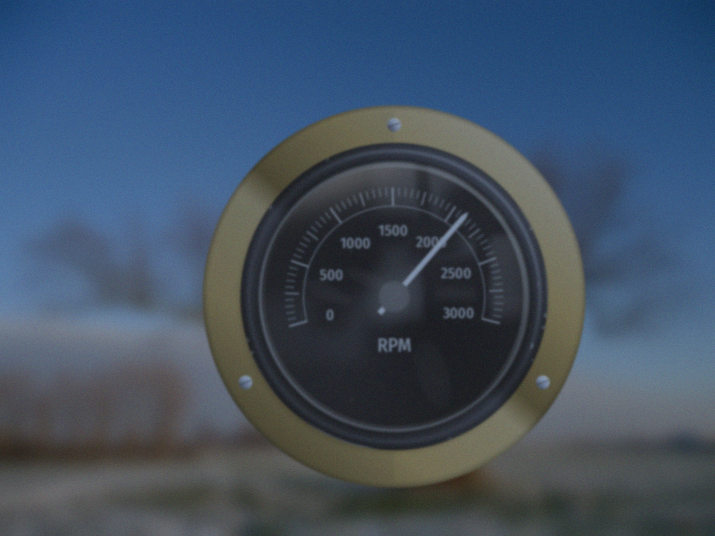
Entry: 2100,rpm
